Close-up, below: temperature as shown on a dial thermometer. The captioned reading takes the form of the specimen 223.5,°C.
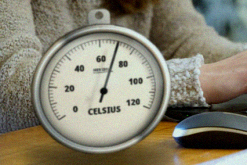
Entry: 70,°C
